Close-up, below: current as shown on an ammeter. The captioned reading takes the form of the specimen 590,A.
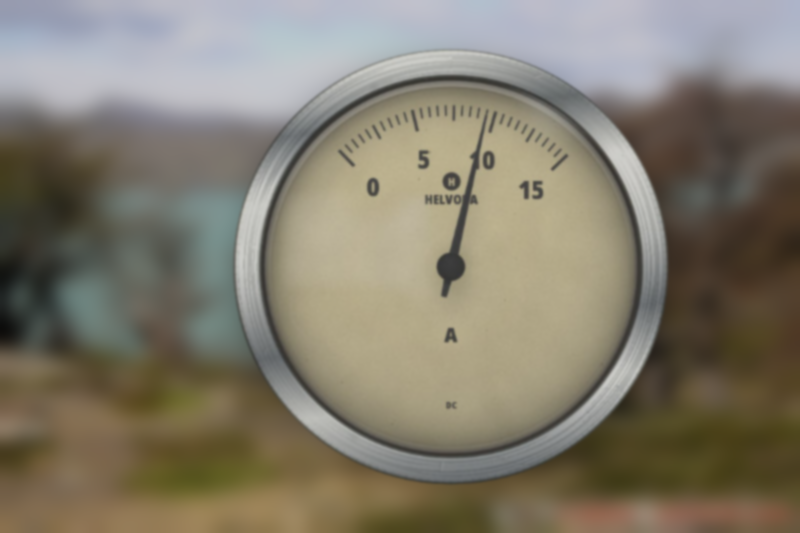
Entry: 9.5,A
